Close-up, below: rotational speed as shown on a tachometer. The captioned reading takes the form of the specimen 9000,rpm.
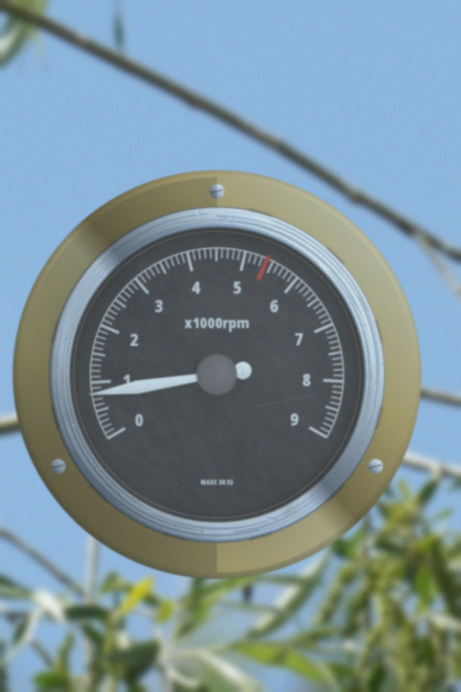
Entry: 800,rpm
